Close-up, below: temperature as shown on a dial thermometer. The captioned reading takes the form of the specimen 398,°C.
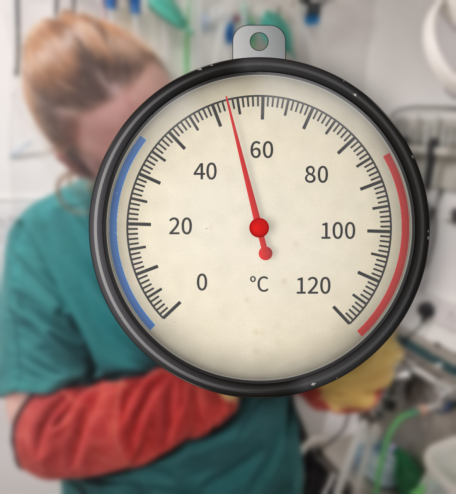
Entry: 53,°C
